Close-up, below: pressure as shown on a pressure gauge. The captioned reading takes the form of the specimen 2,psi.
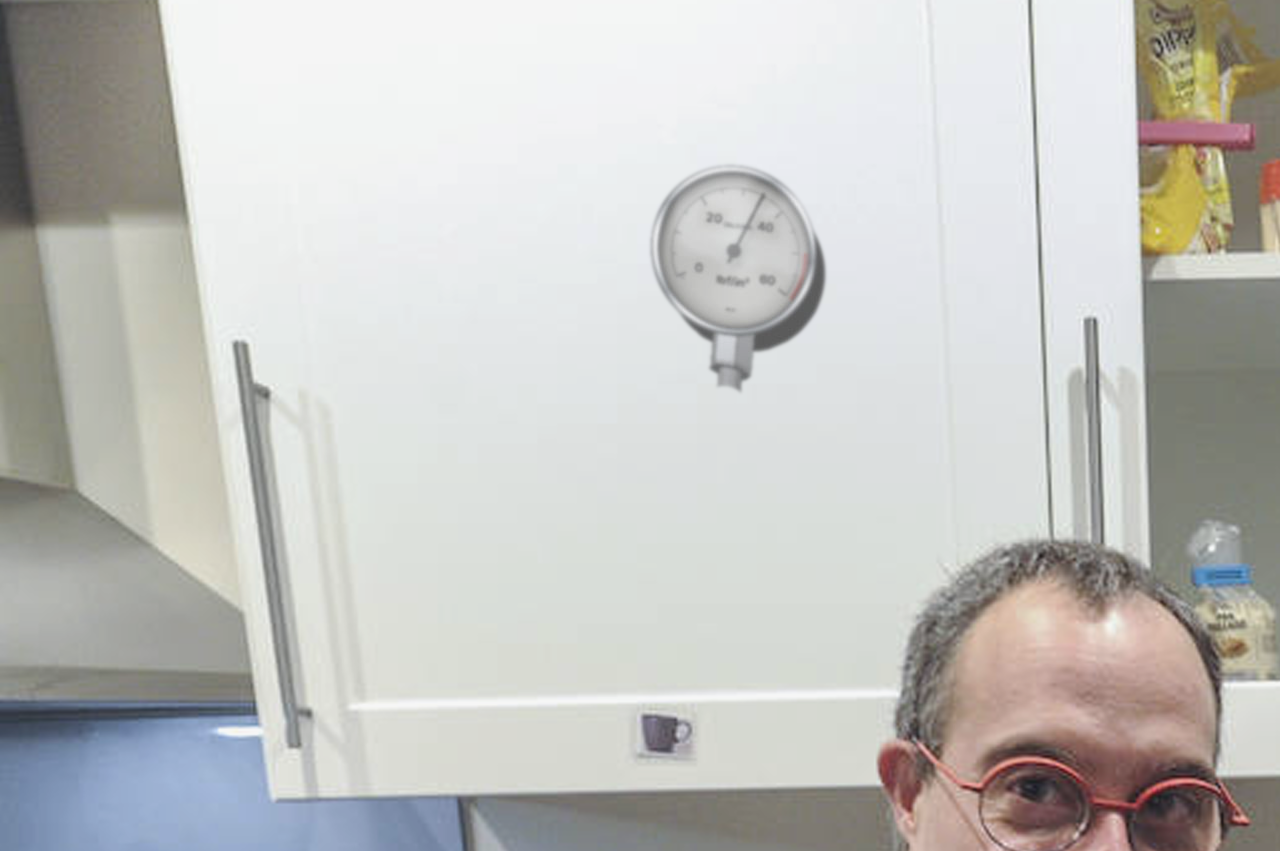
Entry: 35,psi
